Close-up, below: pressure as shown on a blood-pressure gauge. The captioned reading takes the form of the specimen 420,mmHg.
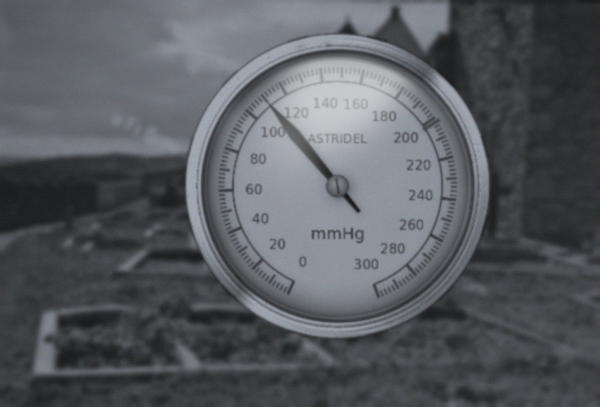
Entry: 110,mmHg
